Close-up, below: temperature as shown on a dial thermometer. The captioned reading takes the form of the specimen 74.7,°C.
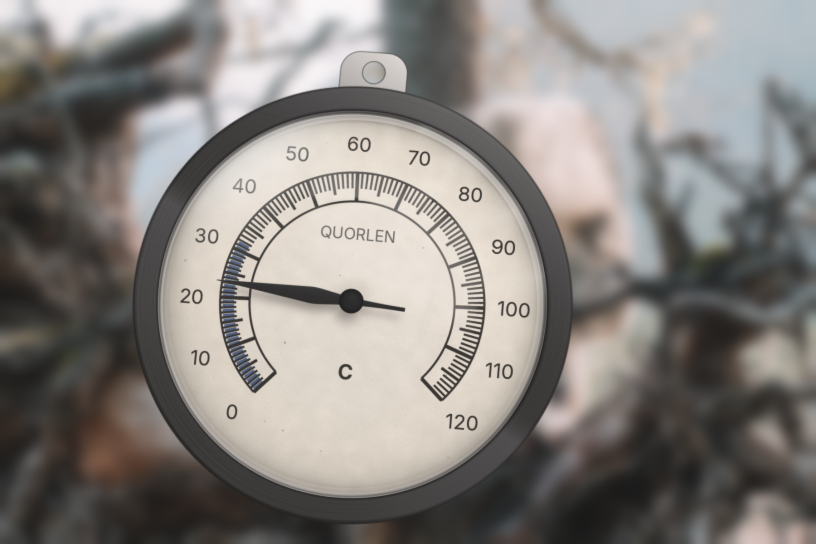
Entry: 23,°C
